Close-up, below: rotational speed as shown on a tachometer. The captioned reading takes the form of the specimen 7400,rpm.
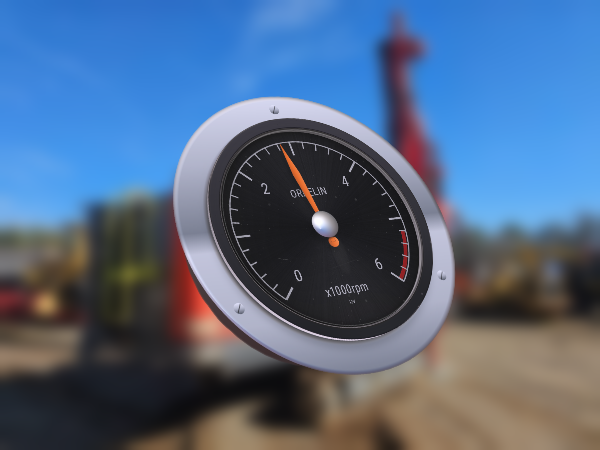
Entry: 2800,rpm
